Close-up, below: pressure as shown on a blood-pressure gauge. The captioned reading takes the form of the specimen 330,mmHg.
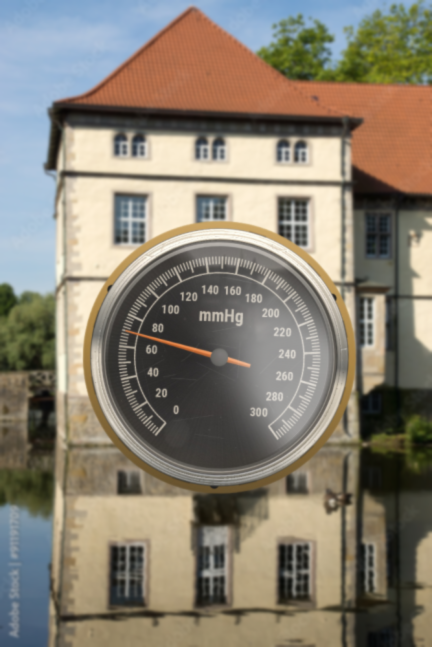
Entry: 70,mmHg
